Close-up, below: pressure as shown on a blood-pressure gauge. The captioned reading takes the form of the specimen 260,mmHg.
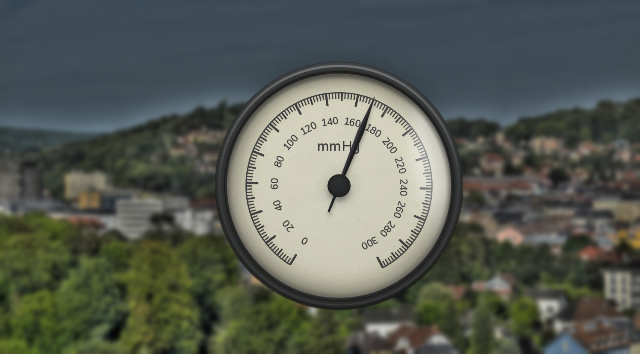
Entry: 170,mmHg
